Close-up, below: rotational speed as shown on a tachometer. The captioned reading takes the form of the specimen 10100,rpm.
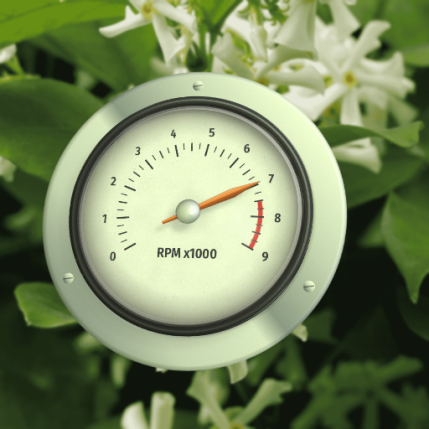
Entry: 7000,rpm
